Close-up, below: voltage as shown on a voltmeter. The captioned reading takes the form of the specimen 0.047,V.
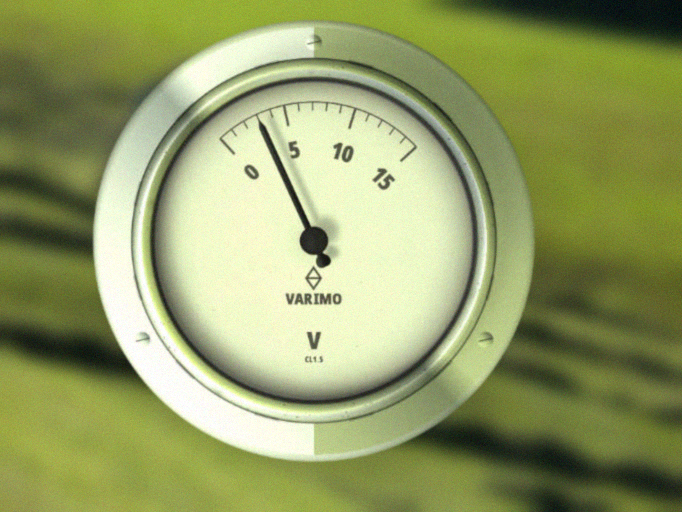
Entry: 3,V
